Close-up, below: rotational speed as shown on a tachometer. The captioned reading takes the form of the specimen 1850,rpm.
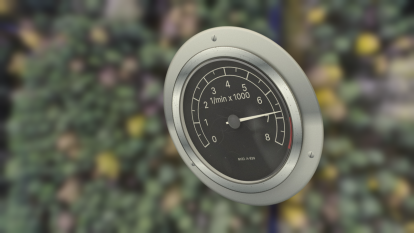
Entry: 6750,rpm
